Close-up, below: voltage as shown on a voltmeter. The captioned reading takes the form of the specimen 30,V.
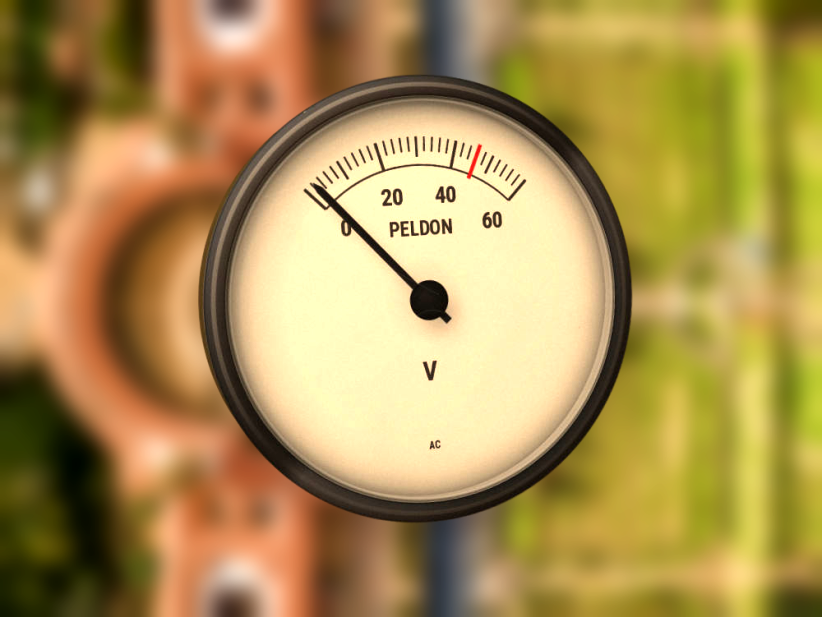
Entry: 2,V
